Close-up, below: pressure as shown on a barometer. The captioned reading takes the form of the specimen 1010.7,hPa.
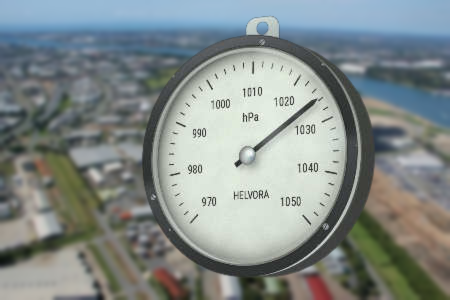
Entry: 1026,hPa
